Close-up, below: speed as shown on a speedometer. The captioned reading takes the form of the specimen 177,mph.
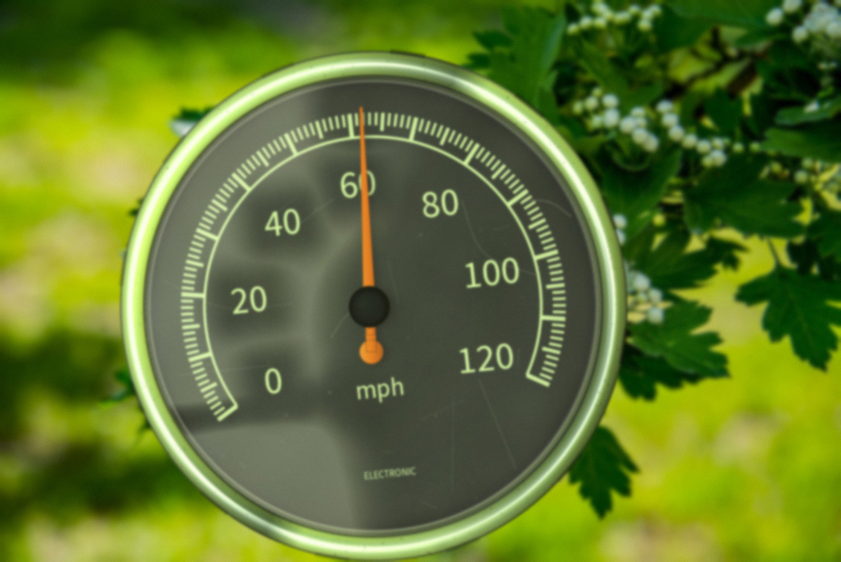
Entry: 62,mph
